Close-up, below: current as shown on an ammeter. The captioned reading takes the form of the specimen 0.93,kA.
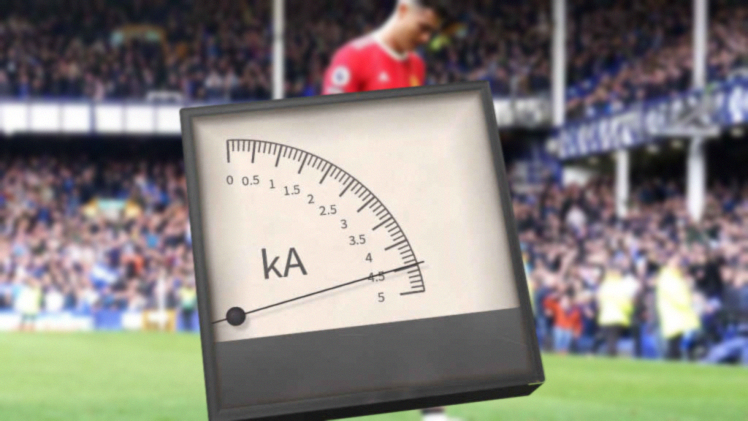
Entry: 4.5,kA
